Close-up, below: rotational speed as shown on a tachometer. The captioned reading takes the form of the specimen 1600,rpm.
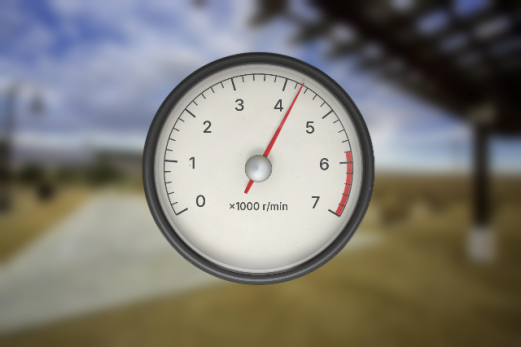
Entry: 4300,rpm
